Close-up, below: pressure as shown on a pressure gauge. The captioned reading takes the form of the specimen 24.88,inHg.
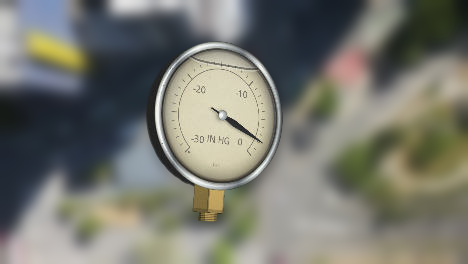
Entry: -2,inHg
